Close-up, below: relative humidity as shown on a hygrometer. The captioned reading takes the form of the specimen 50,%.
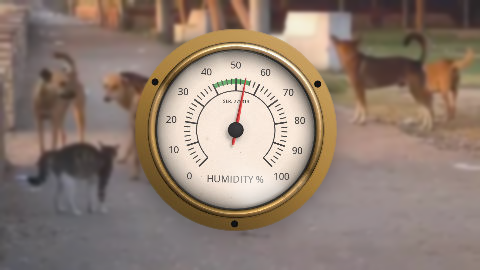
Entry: 54,%
